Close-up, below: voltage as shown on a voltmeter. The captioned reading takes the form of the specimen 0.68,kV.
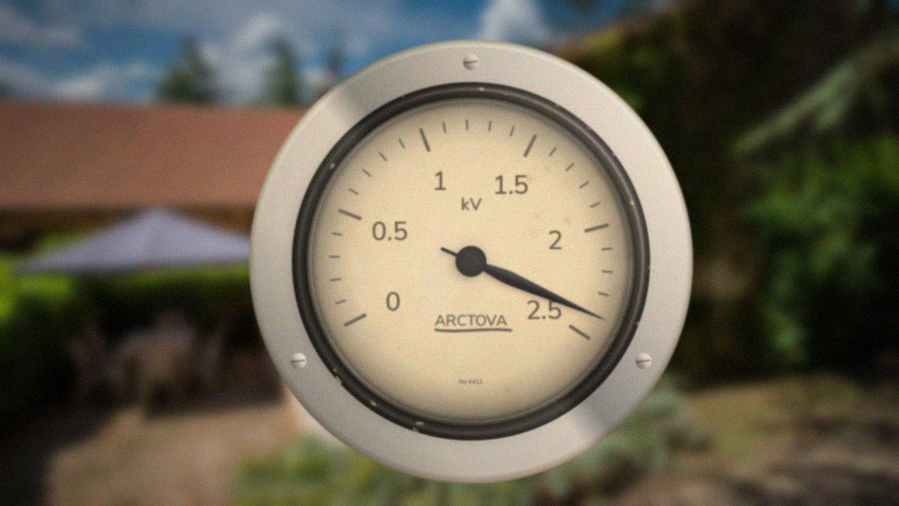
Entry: 2.4,kV
